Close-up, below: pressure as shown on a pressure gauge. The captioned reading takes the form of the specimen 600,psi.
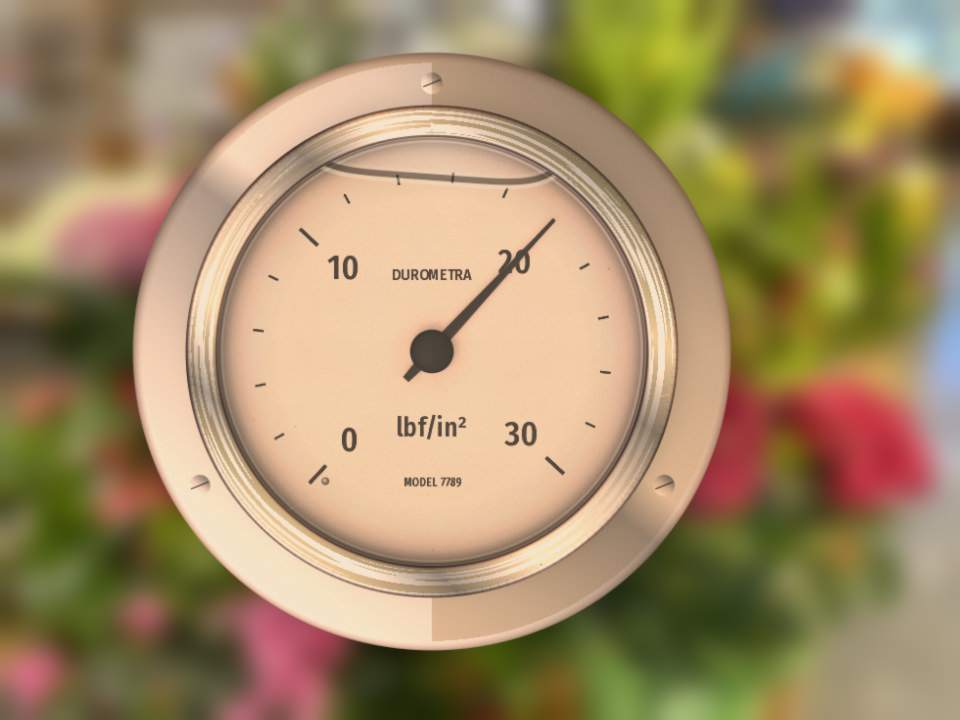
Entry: 20,psi
